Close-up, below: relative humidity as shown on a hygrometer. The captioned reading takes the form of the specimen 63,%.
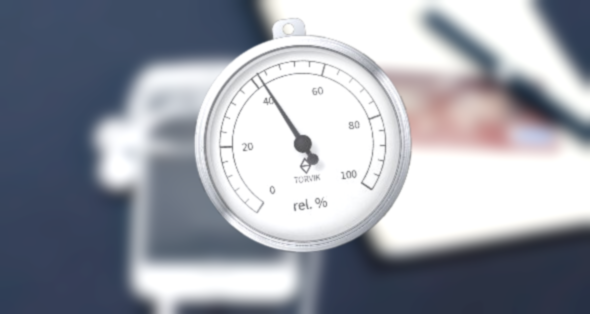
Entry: 42,%
